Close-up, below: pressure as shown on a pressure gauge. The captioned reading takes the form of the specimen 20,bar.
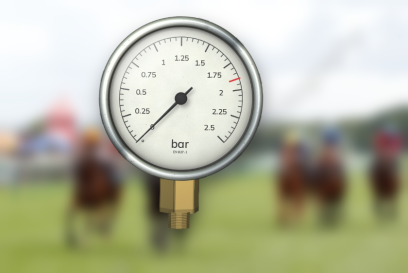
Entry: 0,bar
